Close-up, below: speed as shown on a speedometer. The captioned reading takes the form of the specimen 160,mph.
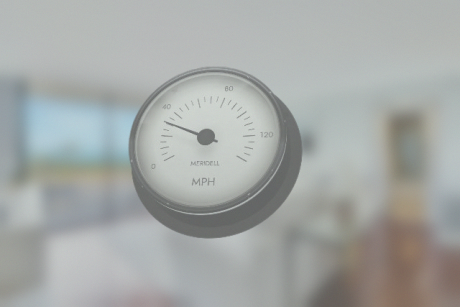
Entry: 30,mph
